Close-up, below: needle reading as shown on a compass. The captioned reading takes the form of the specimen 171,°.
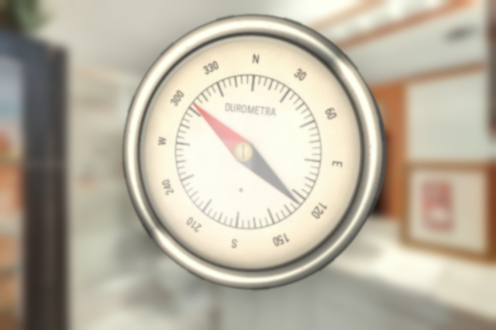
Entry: 305,°
